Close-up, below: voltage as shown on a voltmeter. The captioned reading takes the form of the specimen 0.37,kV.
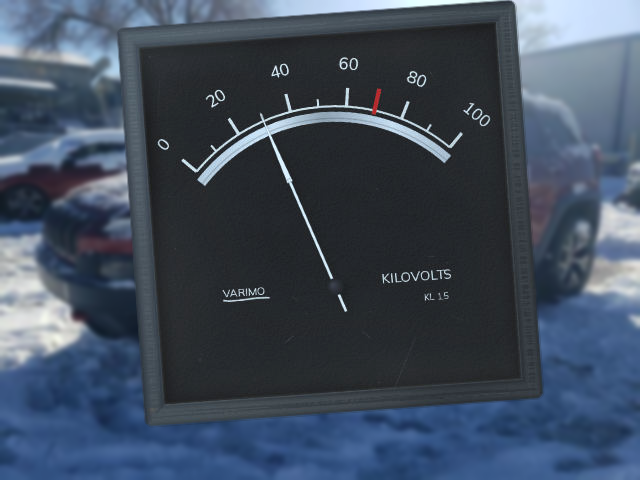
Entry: 30,kV
